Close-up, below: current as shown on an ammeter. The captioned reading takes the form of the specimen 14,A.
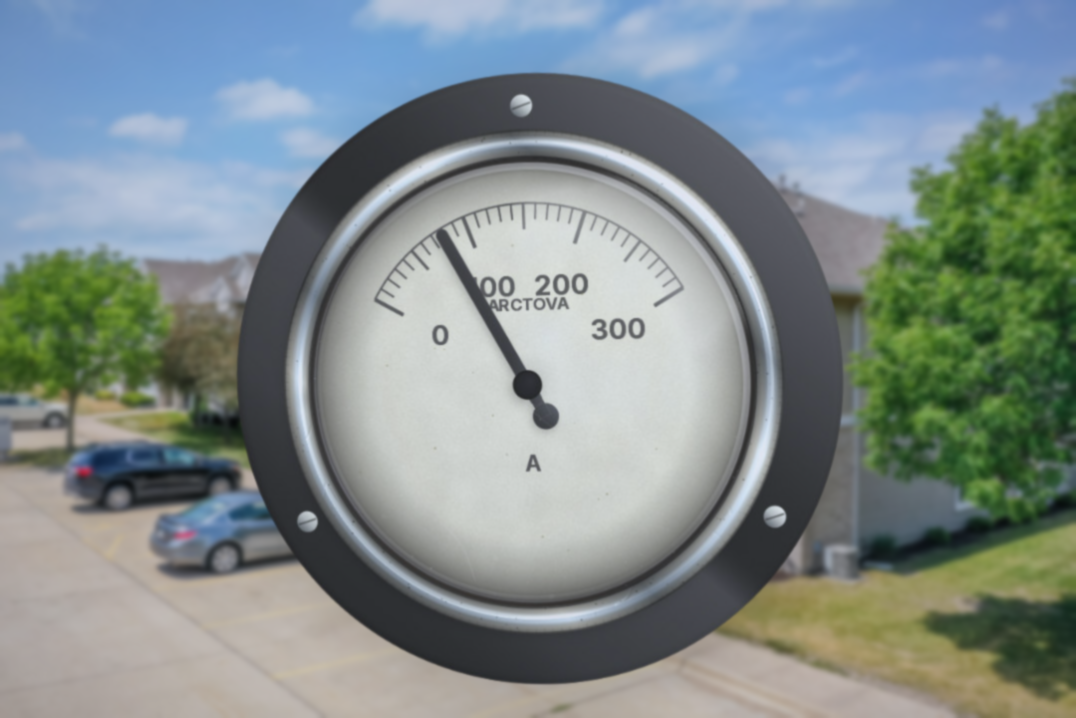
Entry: 80,A
